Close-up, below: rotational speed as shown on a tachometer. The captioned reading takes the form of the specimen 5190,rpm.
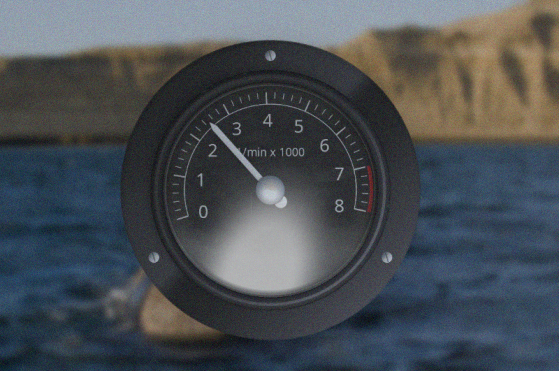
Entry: 2500,rpm
